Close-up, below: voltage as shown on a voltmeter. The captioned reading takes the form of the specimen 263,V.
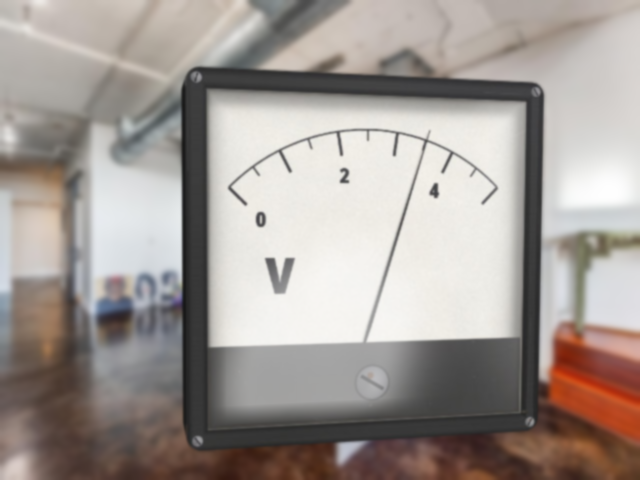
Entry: 3.5,V
